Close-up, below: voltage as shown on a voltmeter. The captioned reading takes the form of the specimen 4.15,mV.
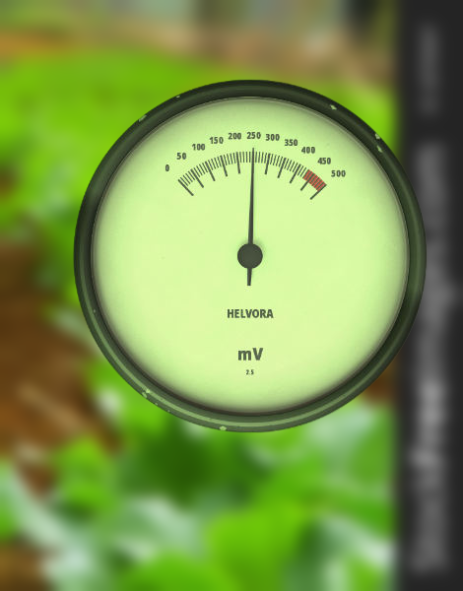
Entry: 250,mV
